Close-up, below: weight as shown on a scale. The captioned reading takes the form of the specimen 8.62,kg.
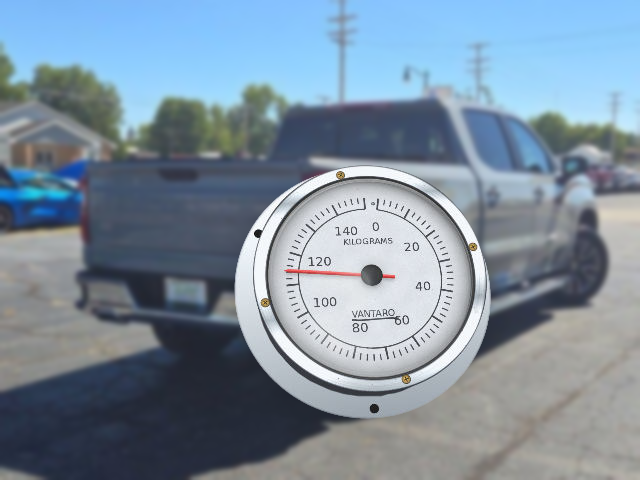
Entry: 114,kg
